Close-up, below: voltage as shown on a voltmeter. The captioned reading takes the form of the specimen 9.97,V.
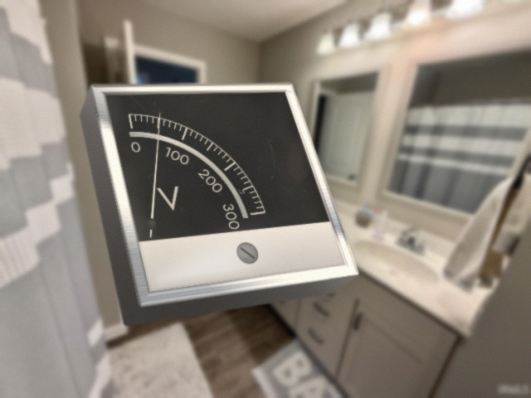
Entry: 50,V
